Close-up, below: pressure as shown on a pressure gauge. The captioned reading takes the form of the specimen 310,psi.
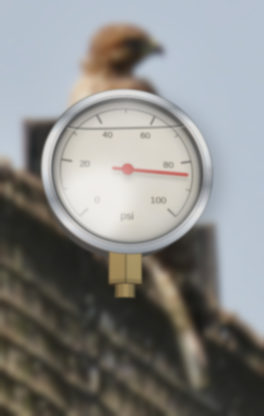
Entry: 85,psi
